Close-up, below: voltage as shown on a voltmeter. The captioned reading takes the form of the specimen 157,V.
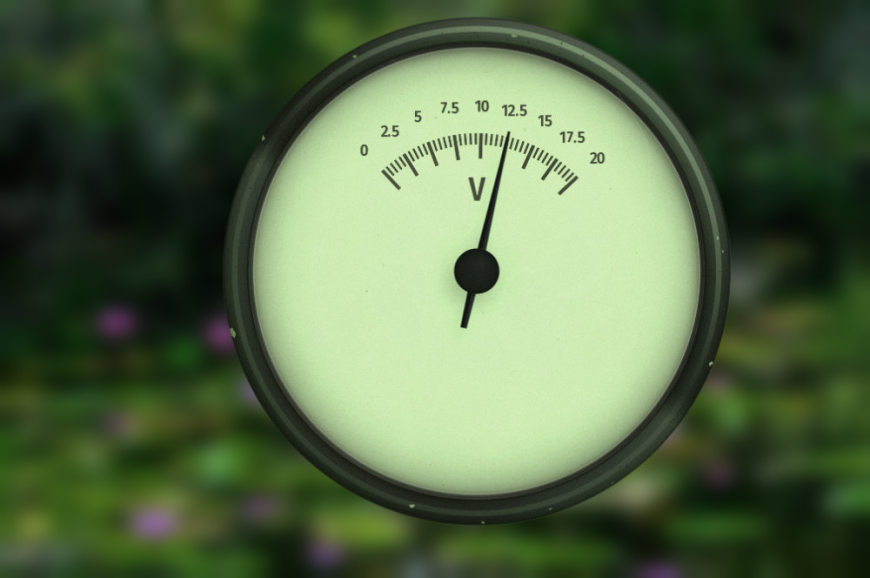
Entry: 12.5,V
